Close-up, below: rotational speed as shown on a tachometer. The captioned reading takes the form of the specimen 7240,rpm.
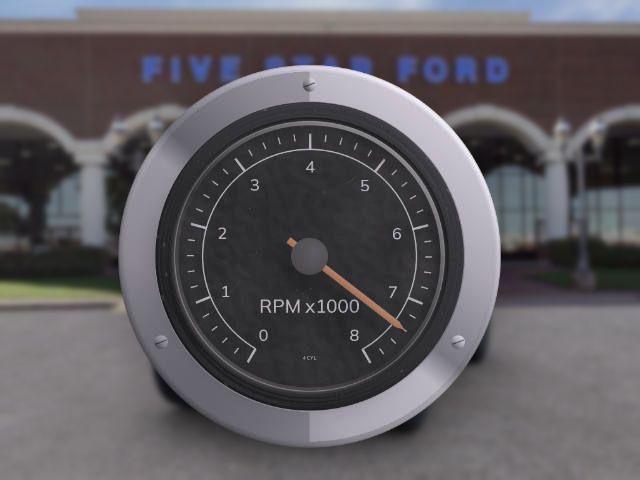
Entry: 7400,rpm
